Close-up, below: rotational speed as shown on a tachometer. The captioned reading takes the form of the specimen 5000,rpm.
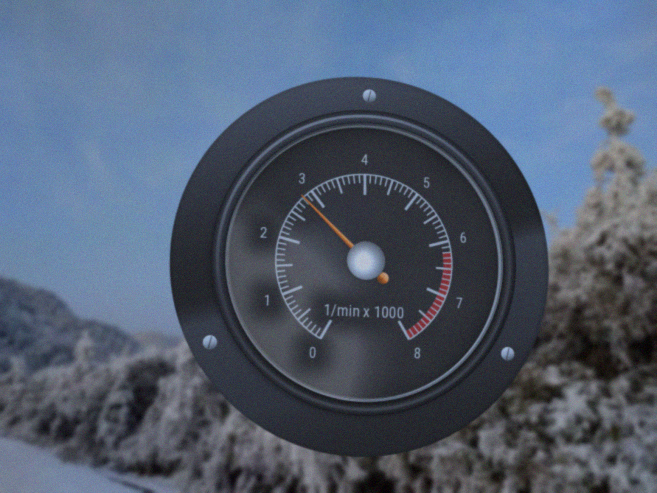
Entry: 2800,rpm
